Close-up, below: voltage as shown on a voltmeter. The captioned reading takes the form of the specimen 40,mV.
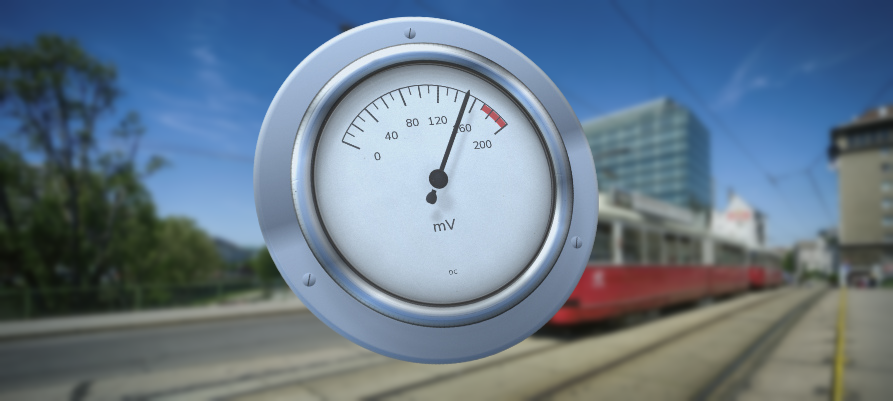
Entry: 150,mV
